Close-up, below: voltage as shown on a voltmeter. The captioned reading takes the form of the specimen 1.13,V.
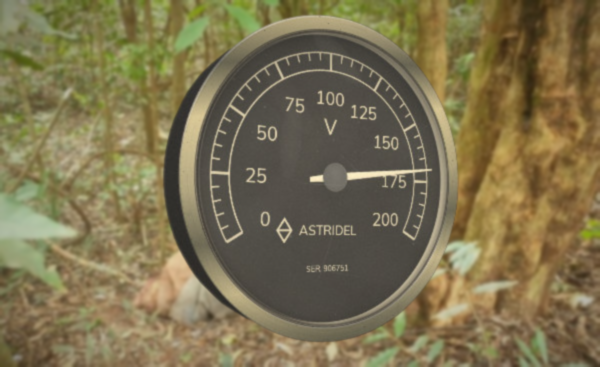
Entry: 170,V
